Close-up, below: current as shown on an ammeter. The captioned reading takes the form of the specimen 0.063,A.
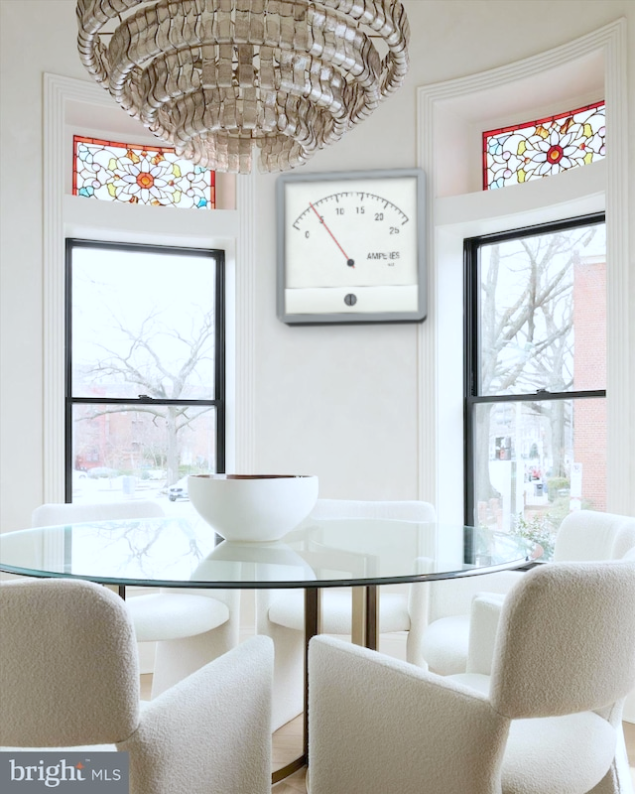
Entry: 5,A
